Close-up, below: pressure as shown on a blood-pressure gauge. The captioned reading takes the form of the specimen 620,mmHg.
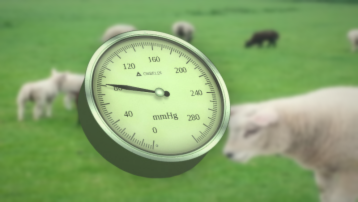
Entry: 80,mmHg
